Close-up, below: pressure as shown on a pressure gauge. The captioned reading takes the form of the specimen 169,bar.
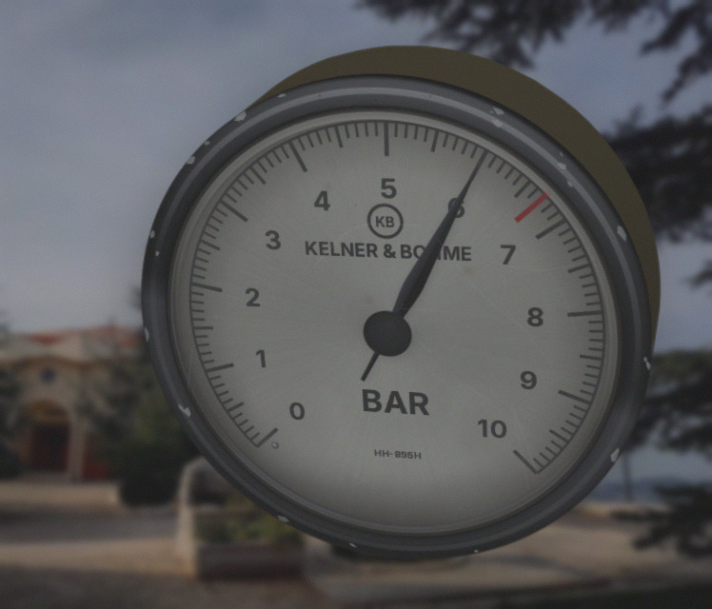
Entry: 6,bar
